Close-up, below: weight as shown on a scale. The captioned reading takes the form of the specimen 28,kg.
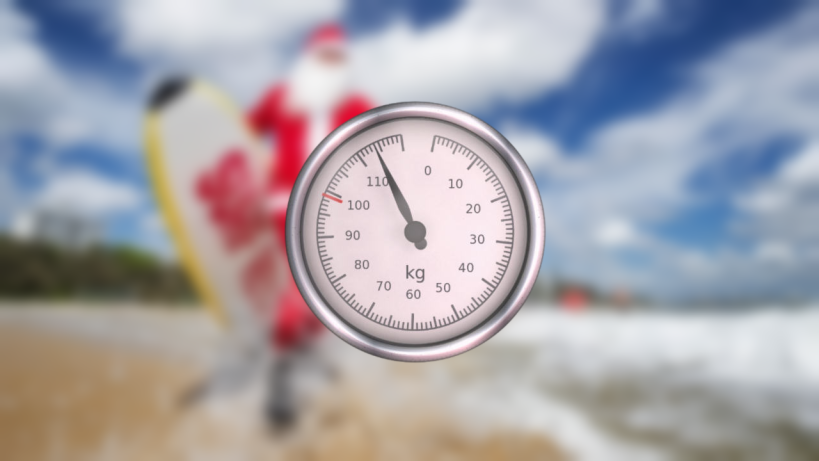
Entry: 114,kg
